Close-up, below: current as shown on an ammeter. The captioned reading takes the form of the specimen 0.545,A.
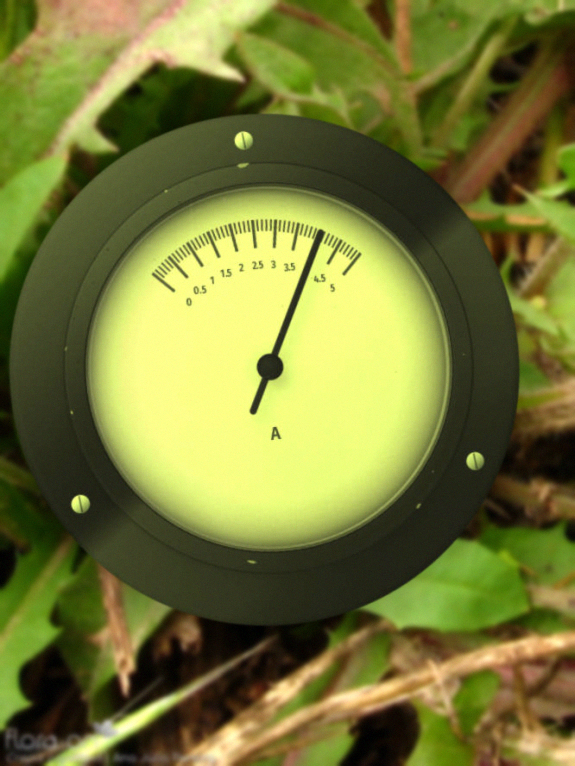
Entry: 4,A
